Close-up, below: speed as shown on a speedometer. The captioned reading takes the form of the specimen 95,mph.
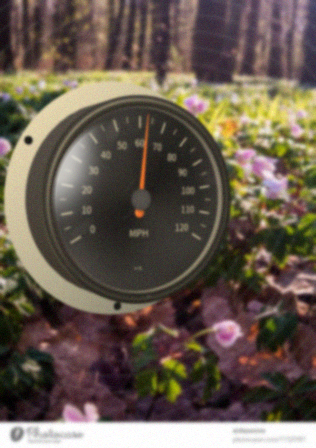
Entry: 62.5,mph
